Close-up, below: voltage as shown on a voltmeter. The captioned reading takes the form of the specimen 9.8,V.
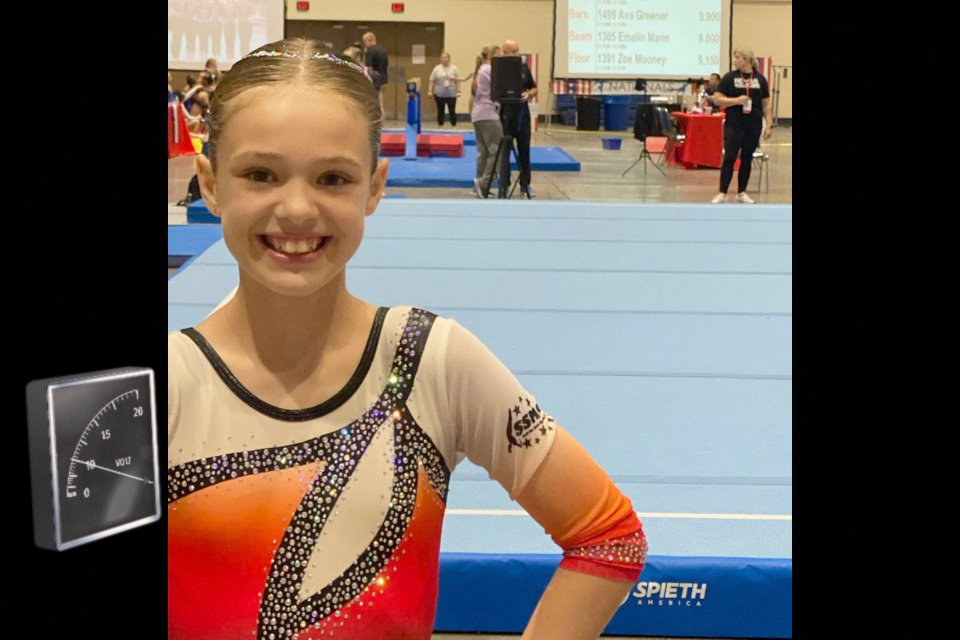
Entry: 10,V
